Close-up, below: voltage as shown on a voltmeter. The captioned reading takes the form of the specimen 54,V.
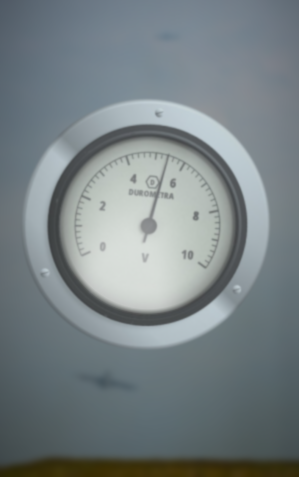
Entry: 5.4,V
